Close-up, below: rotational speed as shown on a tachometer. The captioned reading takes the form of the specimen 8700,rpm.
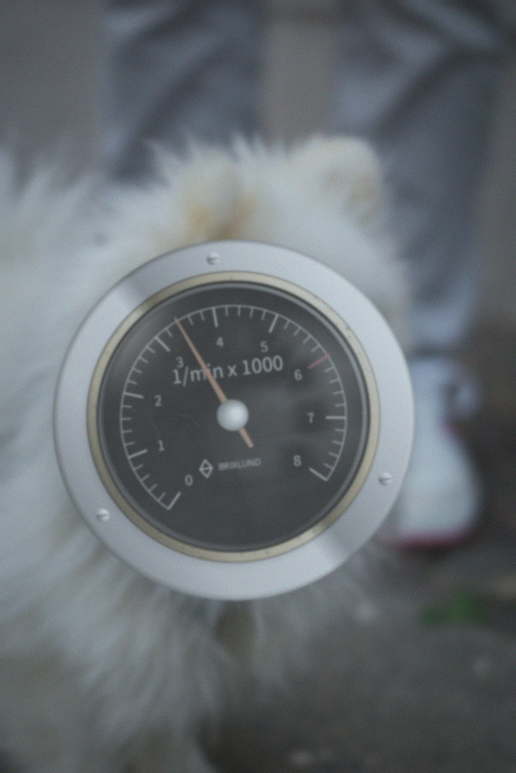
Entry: 3400,rpm
